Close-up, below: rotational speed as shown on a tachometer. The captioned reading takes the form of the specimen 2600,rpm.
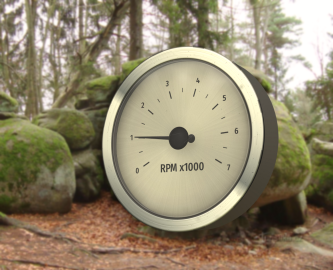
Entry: 1000,rpm
